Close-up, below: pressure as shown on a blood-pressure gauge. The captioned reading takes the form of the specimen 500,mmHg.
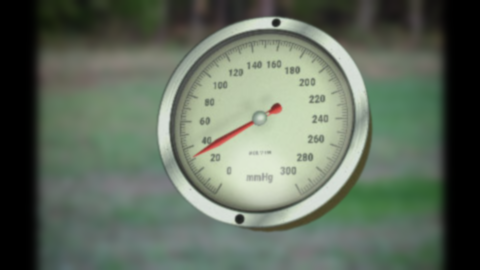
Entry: 30,mmHg
